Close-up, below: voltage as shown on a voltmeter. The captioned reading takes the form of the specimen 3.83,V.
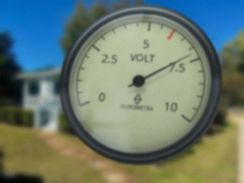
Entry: 7.25,V
